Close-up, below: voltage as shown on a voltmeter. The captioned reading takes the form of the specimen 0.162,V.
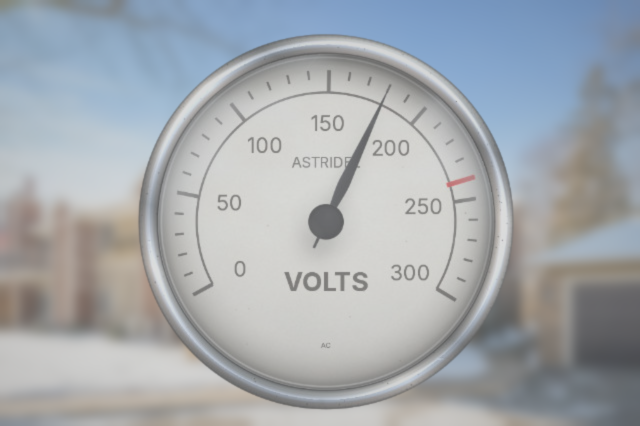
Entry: 180,V
